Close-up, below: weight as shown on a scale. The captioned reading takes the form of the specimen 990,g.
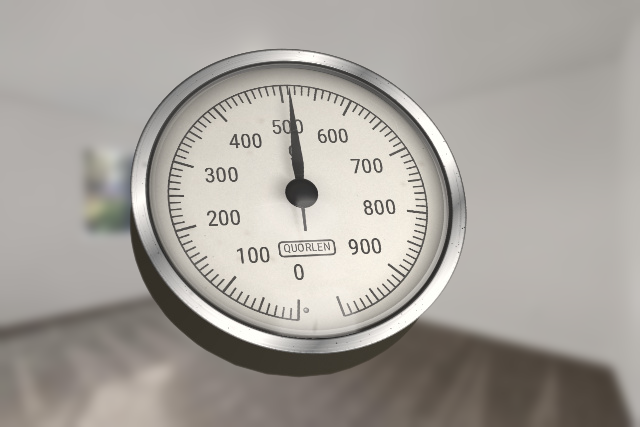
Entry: 510,g
